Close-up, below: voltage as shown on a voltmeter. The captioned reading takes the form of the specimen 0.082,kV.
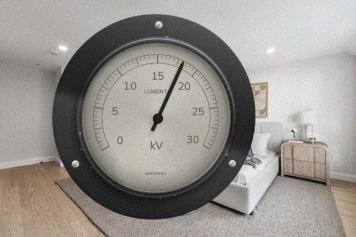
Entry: 18,kV
